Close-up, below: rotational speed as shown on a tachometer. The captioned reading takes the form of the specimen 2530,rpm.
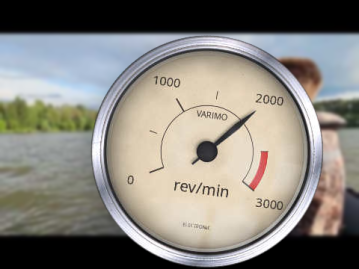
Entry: 2000,rpm
